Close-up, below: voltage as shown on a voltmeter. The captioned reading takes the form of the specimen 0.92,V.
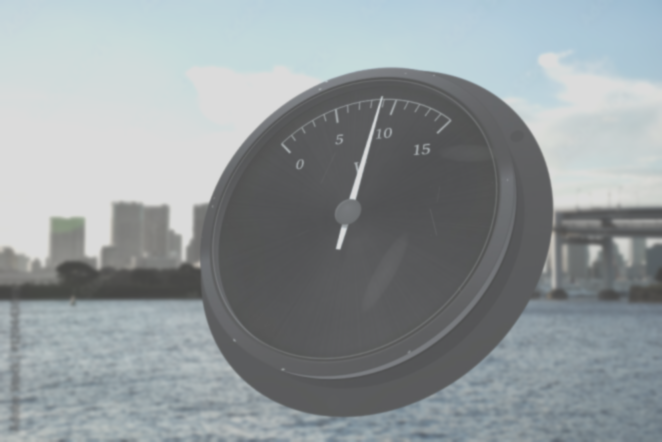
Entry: 9,V
